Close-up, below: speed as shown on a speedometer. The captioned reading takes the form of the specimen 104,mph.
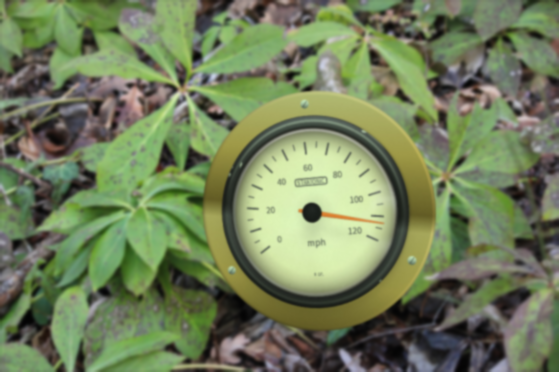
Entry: 112.5,mph
